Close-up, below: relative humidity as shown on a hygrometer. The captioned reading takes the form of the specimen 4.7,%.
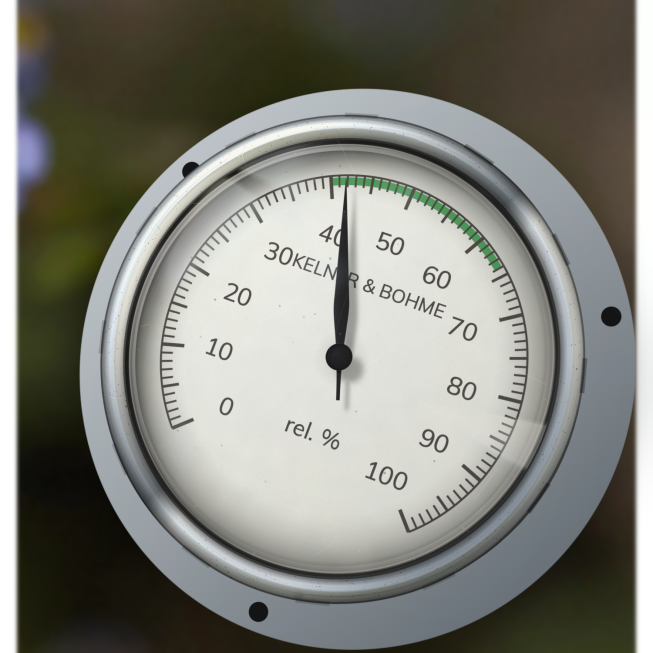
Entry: 42,%
